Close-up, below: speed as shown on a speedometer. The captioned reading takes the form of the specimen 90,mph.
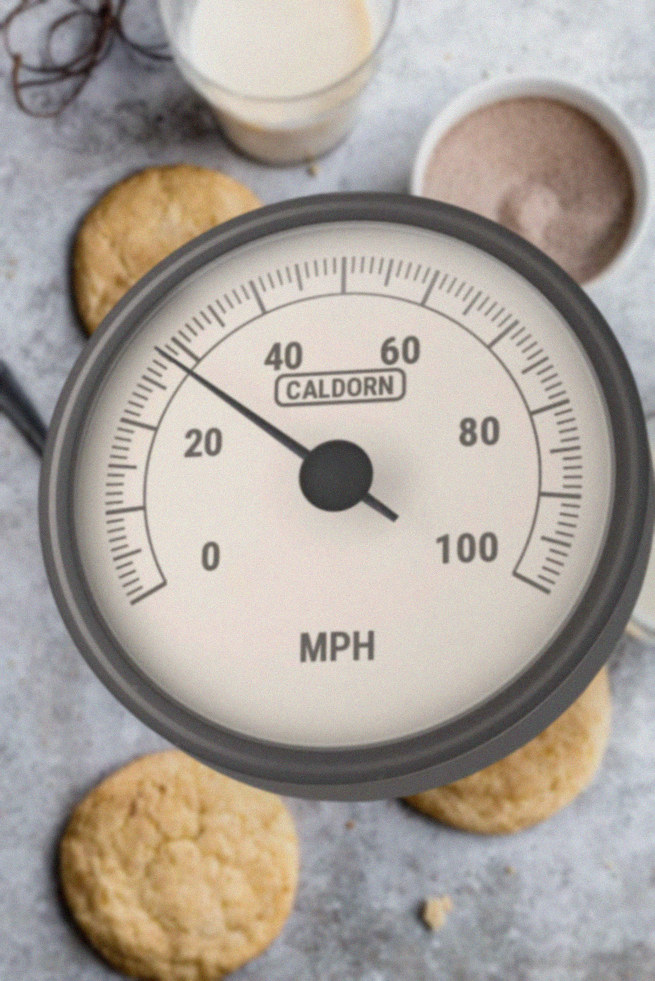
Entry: 28,mph
